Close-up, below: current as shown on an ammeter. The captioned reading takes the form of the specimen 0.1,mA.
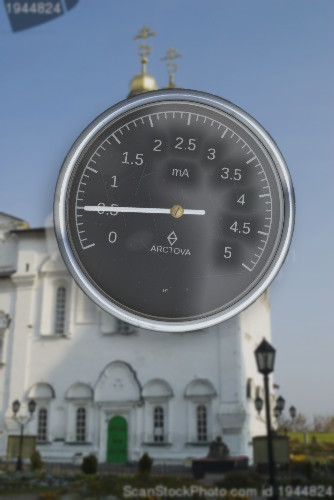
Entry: 0.5,mA
